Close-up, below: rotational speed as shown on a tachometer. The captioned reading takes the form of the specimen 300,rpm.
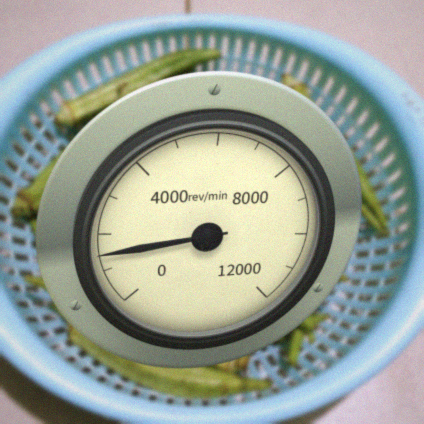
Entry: 1500,rpm
